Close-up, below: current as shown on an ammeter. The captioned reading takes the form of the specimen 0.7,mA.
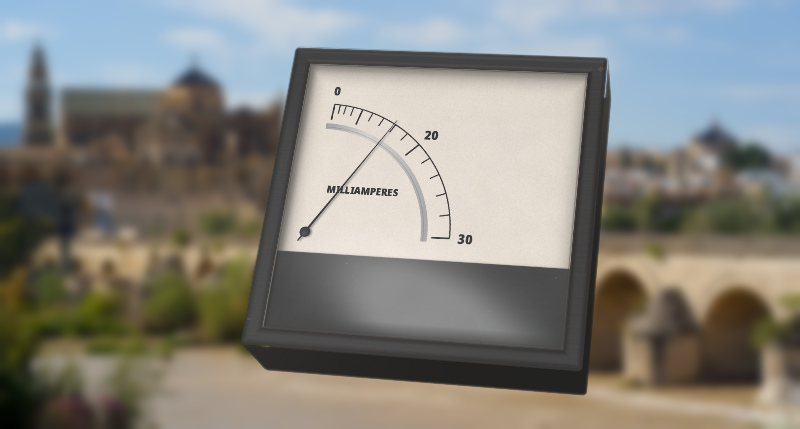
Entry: 16,mA
